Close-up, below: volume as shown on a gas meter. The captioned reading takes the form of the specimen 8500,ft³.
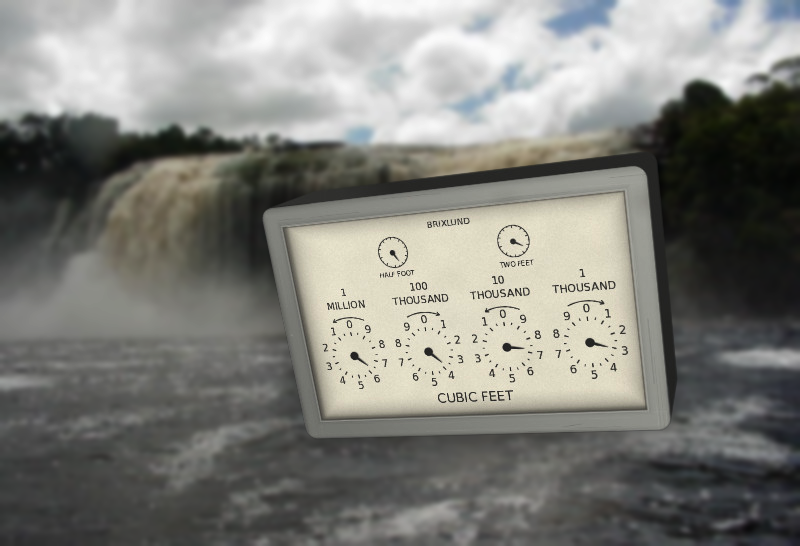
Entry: 637300,ft³
